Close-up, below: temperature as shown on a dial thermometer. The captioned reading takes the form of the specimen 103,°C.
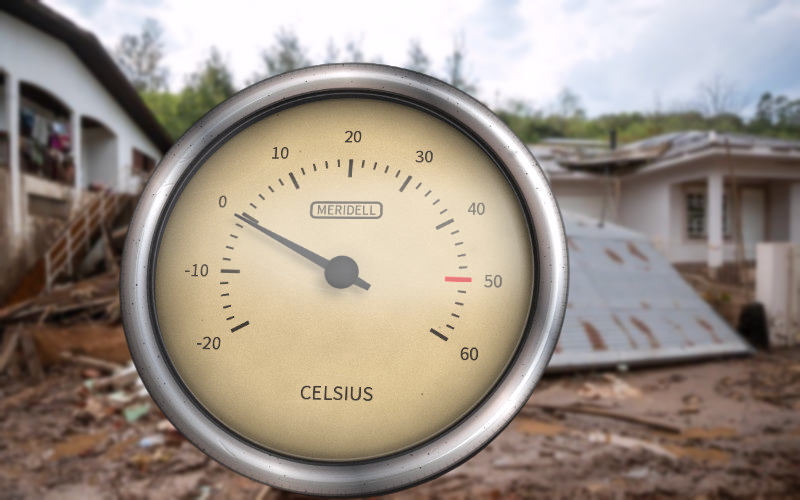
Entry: -1,°C
